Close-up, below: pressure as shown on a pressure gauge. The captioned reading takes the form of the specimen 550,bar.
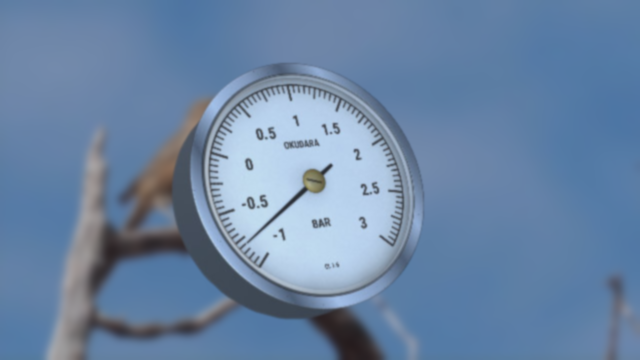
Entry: -0.8,bar
